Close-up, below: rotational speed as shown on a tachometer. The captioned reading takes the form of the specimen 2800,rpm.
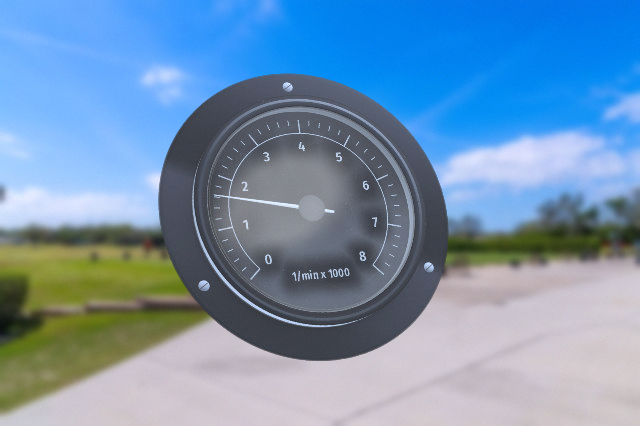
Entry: 1600,rpm
